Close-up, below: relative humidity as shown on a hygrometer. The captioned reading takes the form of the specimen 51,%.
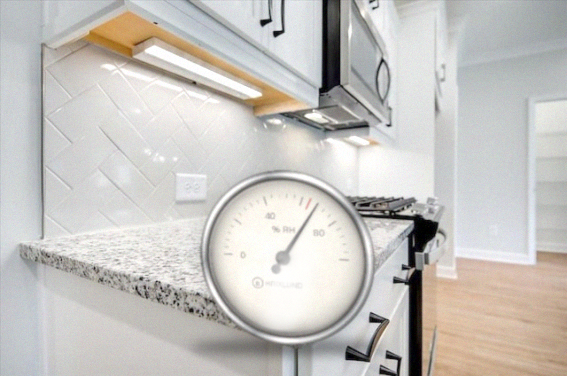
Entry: 68,%
